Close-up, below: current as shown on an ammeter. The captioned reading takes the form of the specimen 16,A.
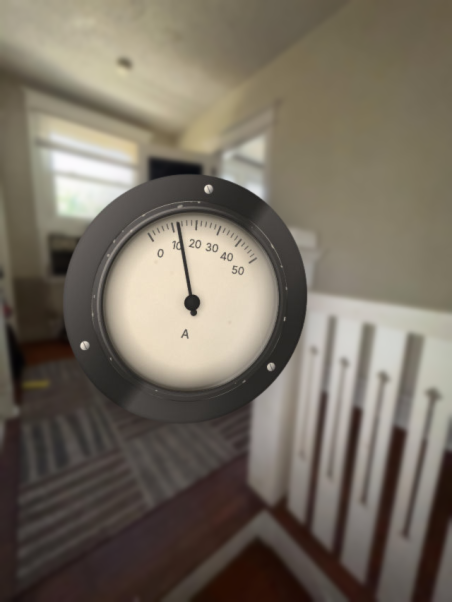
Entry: 12,A
